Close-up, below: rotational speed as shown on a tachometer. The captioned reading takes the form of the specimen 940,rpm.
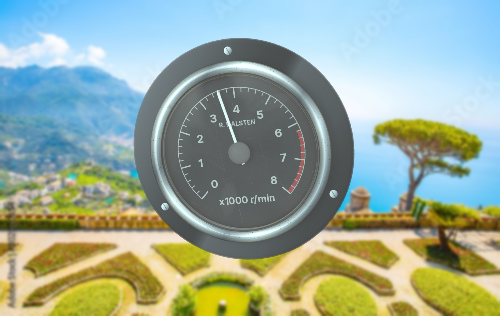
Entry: 3600,rpm
